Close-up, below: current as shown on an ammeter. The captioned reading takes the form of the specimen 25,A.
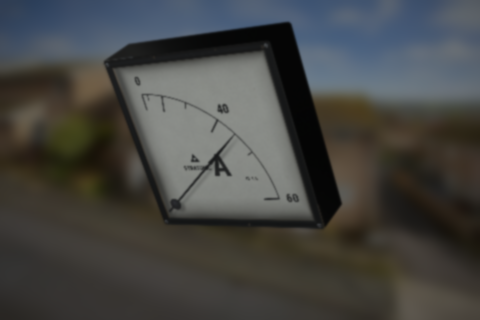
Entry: 45,A
